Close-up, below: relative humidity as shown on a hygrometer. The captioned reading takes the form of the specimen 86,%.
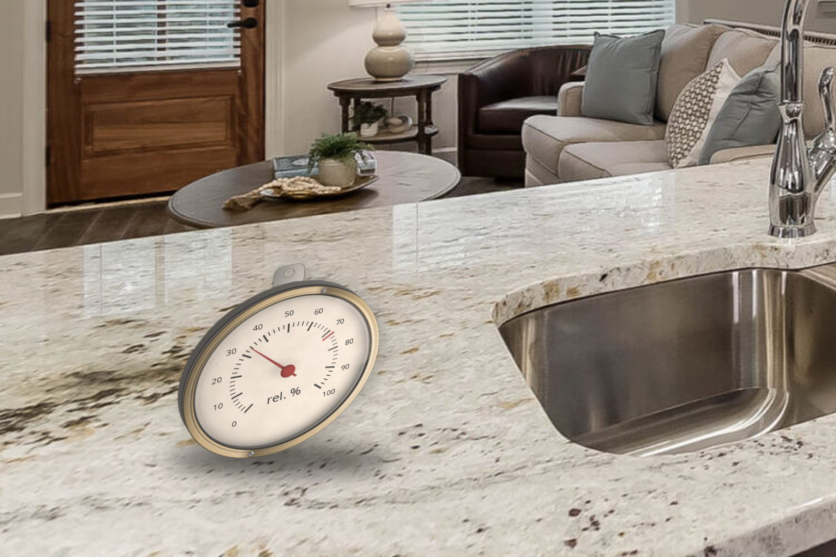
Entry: 34,%
